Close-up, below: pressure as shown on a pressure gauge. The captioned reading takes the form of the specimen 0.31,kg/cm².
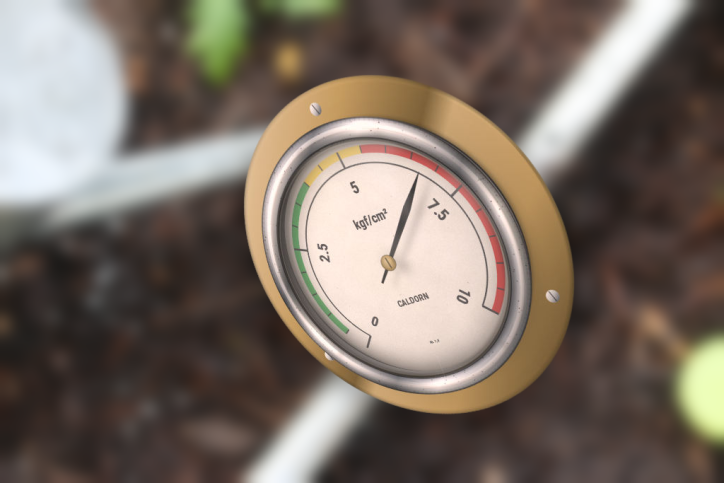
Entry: 6.75,kg/cm²
